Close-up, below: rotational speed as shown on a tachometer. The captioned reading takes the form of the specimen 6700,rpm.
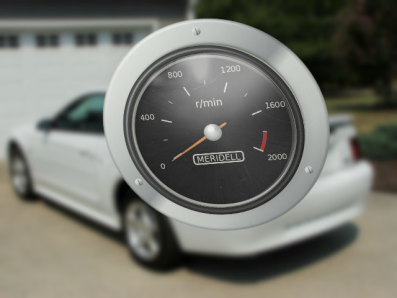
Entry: 0,rpm
